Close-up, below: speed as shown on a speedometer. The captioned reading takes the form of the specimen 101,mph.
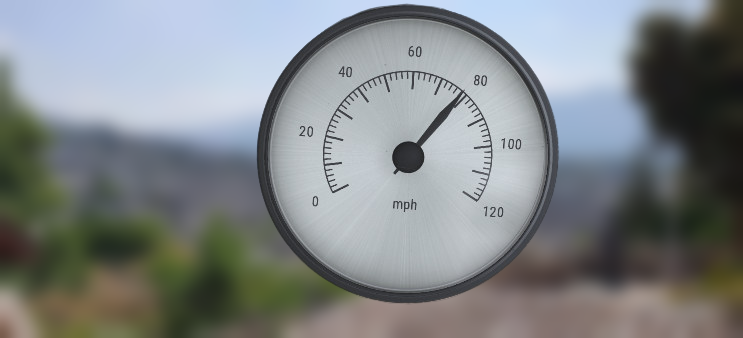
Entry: 78,mph
